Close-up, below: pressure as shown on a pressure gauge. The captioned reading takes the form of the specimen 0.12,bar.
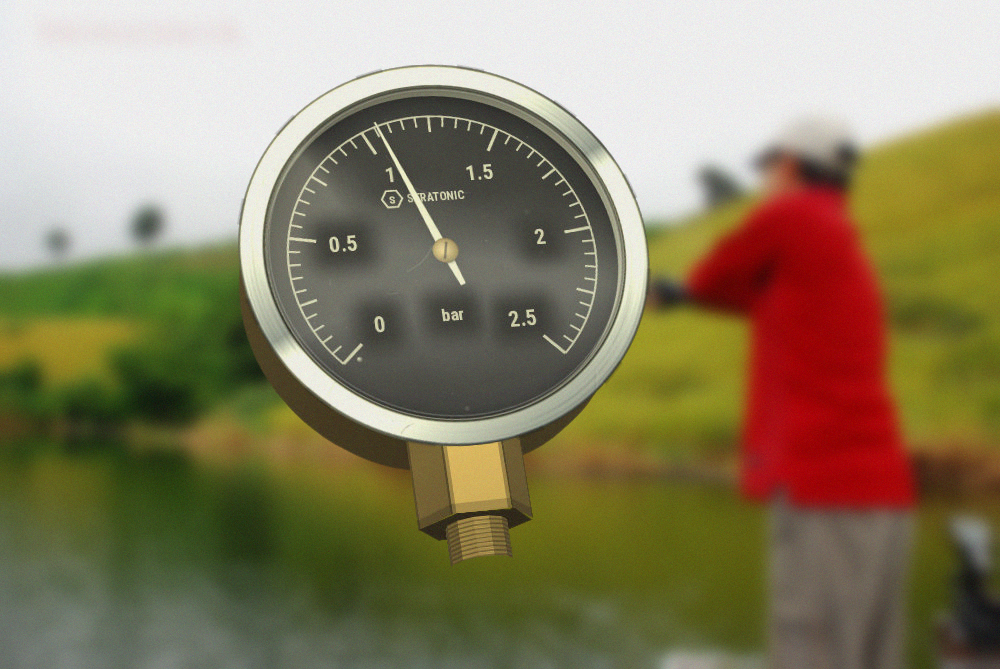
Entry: 1.05,bar
